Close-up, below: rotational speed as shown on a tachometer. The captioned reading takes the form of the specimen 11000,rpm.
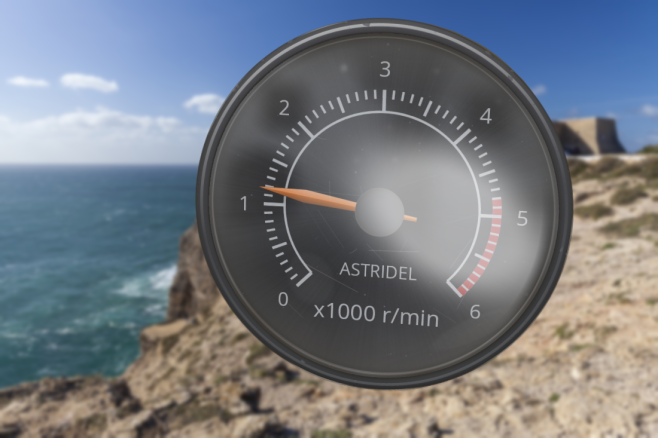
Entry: 1200,rpm
